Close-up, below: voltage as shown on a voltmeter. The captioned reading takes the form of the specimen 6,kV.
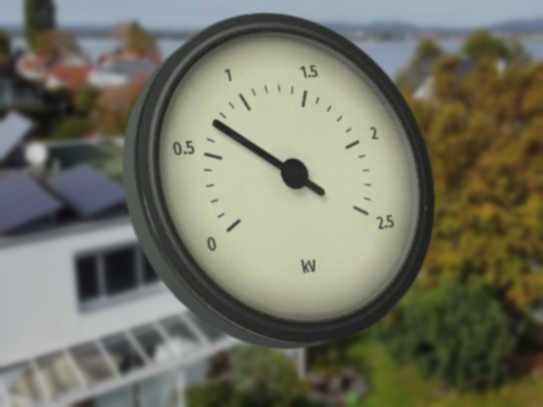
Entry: 0.7,kV
